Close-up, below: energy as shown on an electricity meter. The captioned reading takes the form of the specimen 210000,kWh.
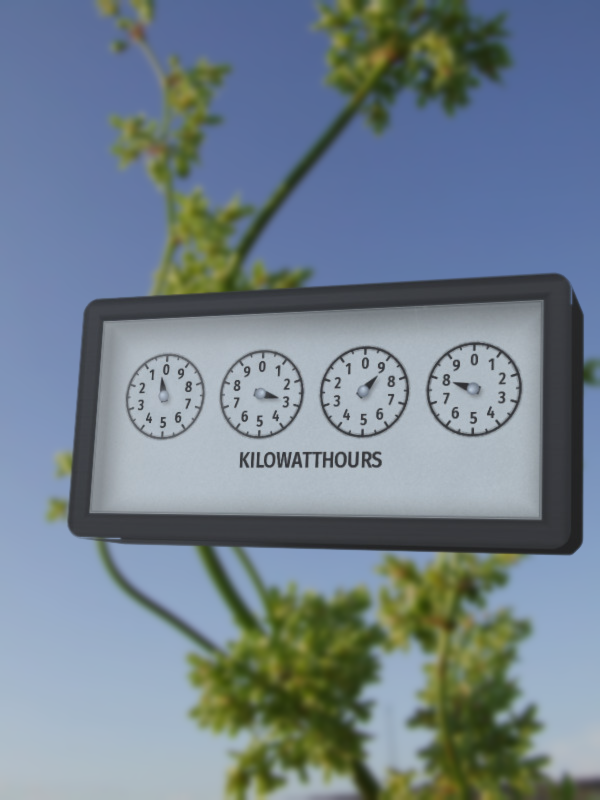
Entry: 288,kWh
